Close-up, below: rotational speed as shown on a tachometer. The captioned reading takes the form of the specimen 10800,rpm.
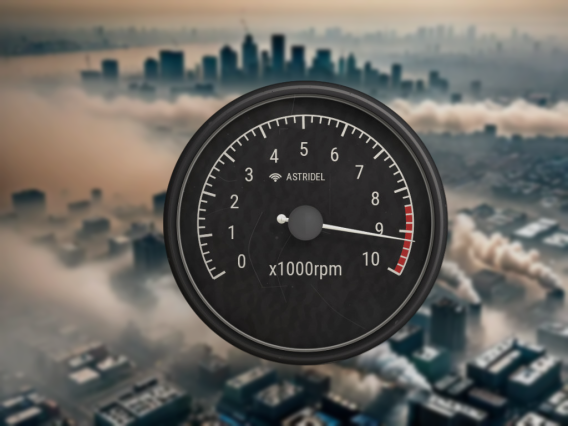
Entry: 9200,rpm
